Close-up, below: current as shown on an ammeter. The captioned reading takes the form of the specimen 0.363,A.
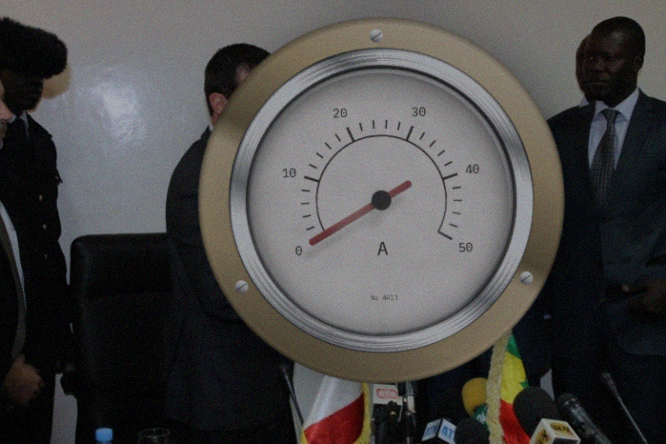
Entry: 0,A
